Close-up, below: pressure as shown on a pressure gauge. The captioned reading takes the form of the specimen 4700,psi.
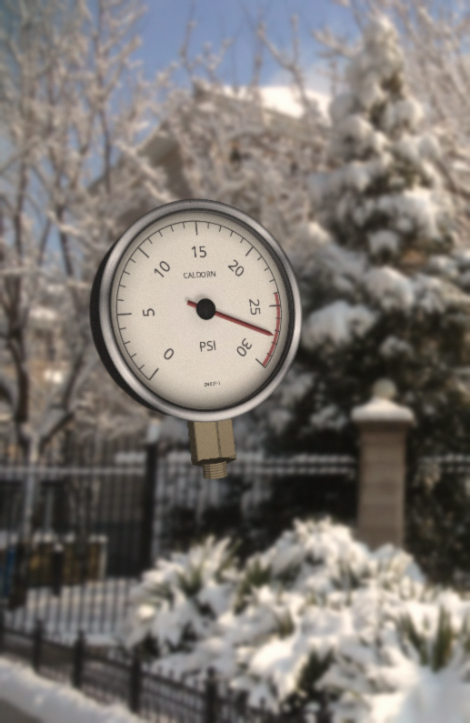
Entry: 27.5,psi
